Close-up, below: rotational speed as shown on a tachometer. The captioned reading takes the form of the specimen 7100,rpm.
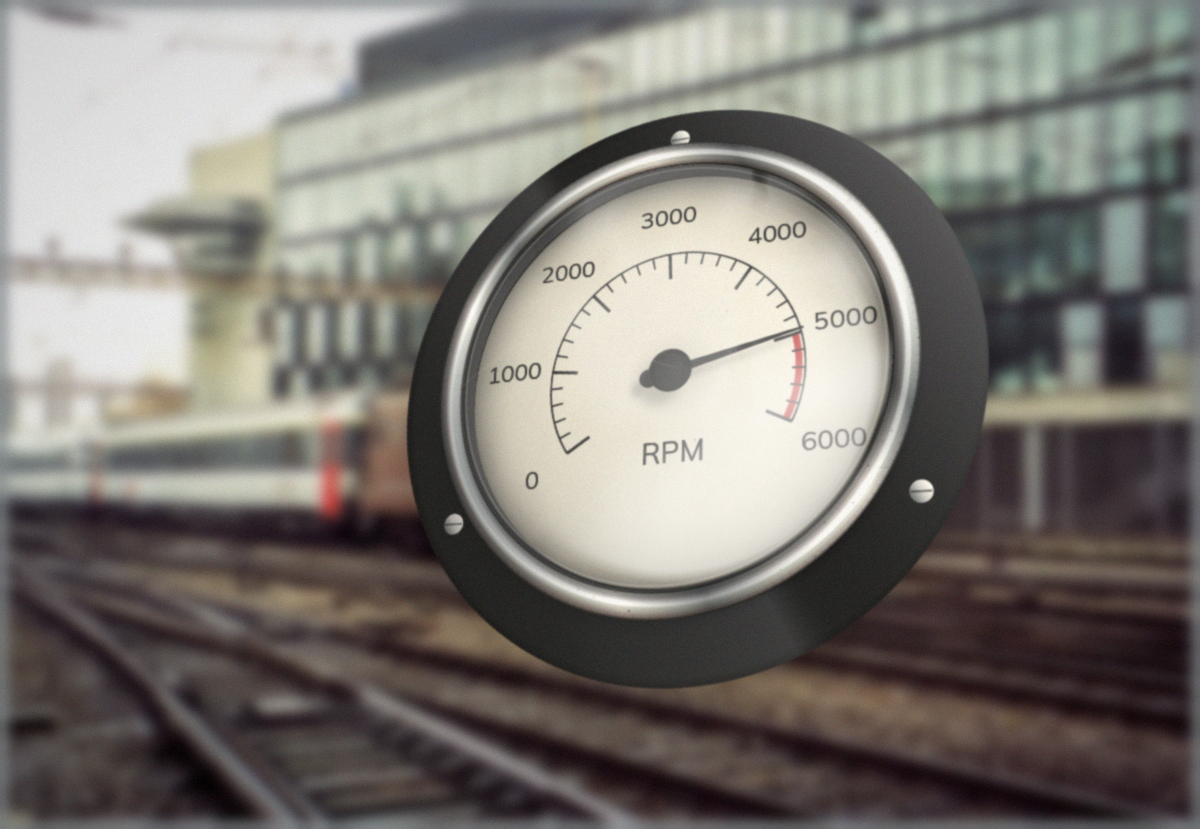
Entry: 5000,rpm
